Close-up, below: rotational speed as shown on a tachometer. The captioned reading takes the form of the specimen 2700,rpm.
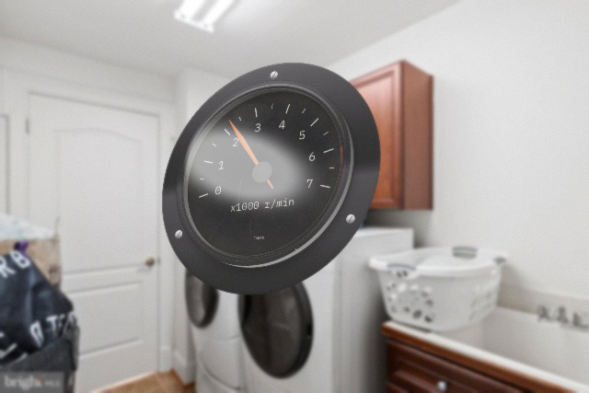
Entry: 2250,rpm
